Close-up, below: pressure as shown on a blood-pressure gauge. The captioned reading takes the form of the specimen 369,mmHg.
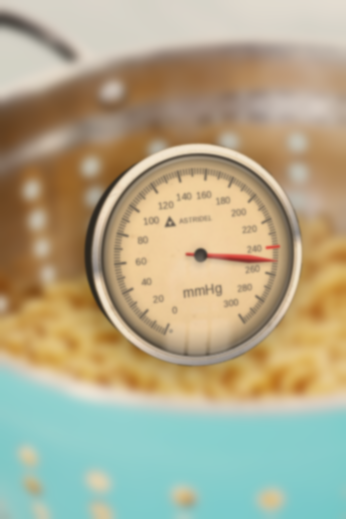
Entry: 250,mmHg
